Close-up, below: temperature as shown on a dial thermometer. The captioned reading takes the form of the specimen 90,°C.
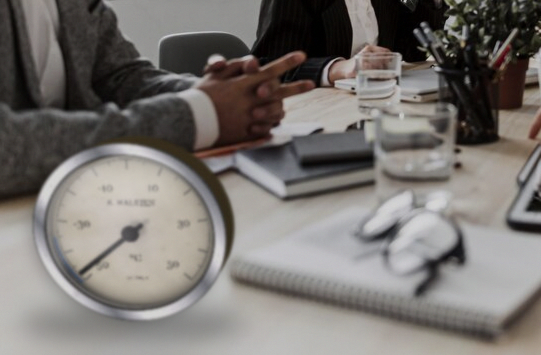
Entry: -47.5,°C
